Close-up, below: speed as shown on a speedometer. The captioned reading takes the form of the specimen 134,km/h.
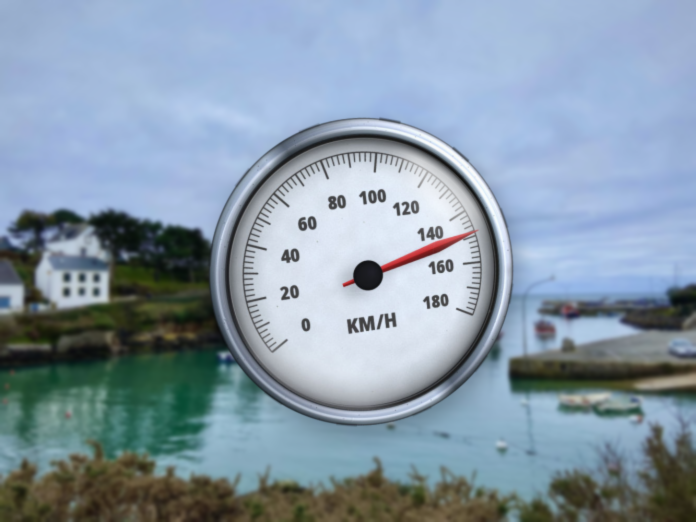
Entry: 148,km/h
